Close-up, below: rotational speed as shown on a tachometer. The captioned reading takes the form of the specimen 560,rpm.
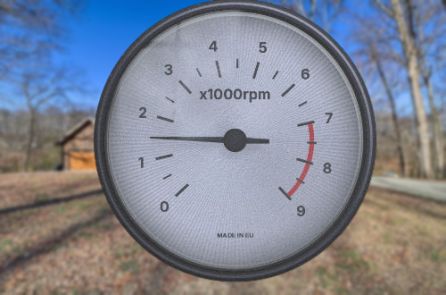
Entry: 1500,rpm
